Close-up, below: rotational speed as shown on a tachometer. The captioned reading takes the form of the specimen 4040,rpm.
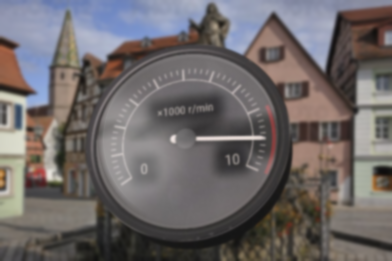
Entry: 9000,rpm
